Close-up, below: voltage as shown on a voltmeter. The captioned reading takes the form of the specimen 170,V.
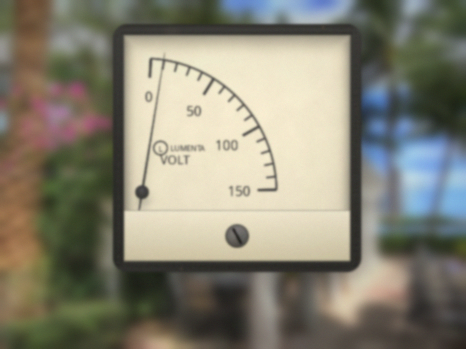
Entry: 10,V
